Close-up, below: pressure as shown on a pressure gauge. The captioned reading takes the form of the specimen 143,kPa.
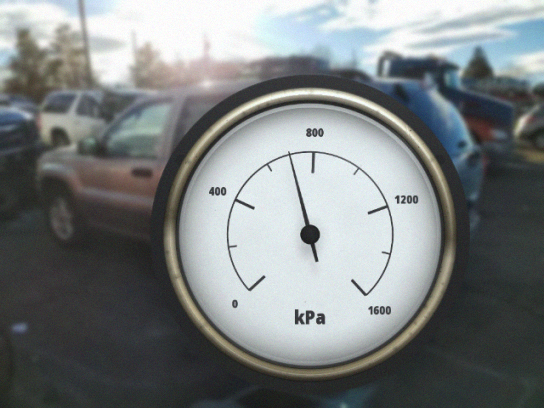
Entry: 700,kPa
